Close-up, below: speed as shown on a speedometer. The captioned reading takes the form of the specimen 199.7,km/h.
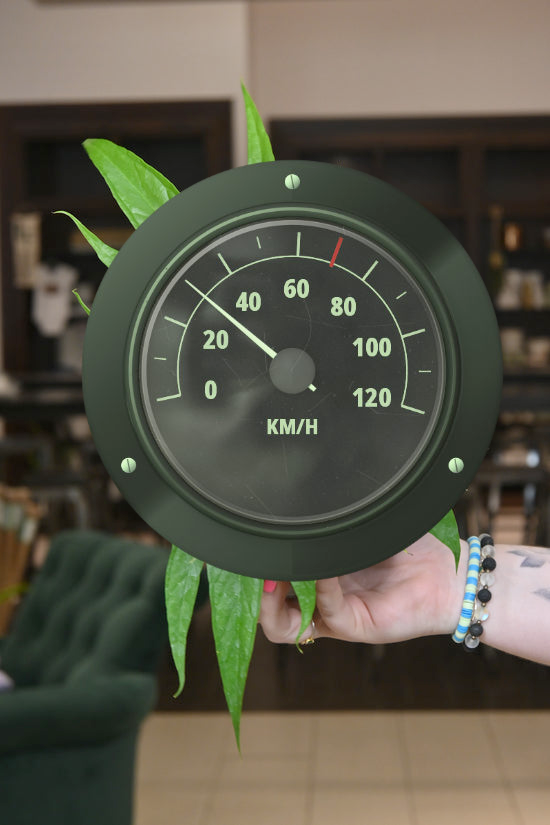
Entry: 30,km/h
